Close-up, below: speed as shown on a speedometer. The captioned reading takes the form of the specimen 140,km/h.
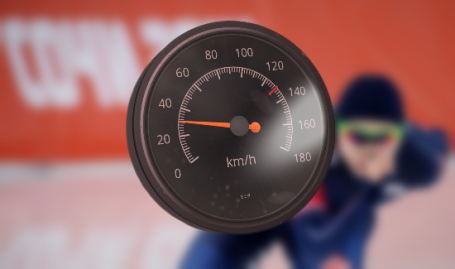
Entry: 30,km/h
